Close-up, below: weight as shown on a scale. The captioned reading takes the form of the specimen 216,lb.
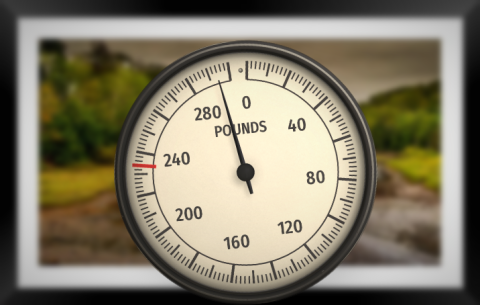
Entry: 294,lb
